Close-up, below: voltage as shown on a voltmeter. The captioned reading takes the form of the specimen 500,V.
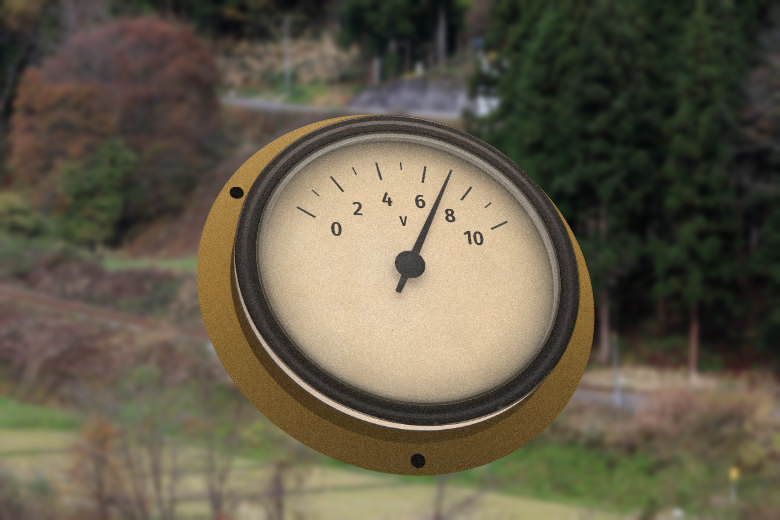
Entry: 7,V
